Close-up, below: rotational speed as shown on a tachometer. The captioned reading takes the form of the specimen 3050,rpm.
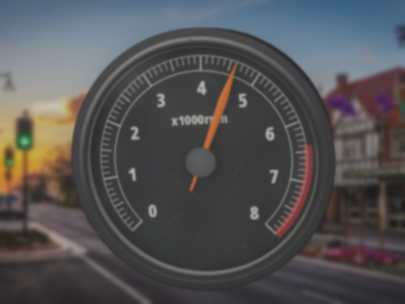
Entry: 4600,rpm
